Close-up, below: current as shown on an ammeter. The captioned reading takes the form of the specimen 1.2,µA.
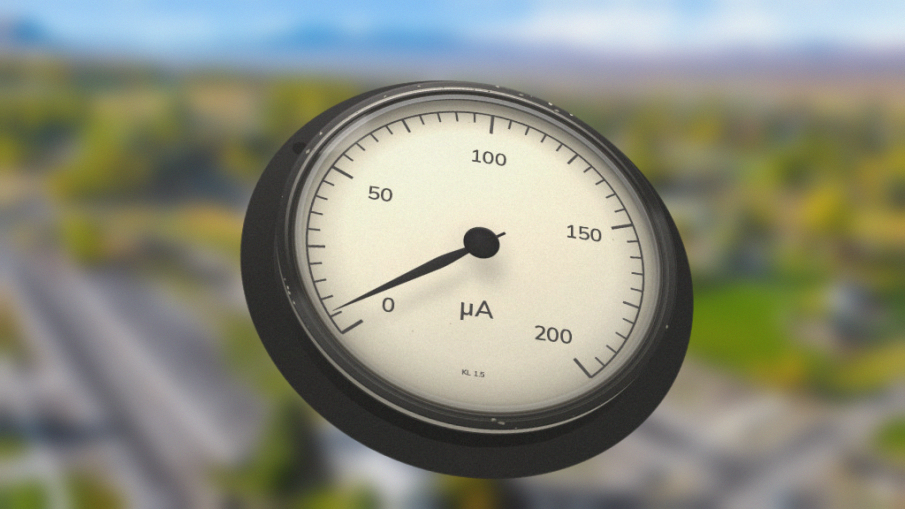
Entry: 5,µA
